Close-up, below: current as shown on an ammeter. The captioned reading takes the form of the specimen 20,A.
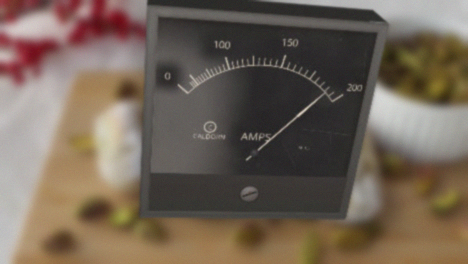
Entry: 190,A
